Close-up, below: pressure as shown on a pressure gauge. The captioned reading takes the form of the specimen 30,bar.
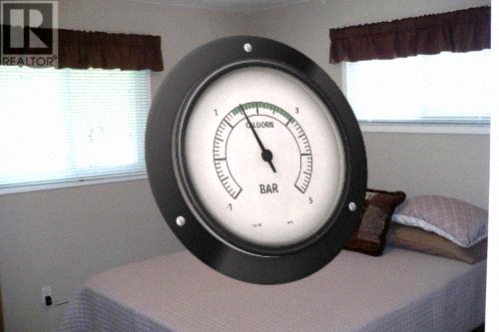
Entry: 1.5,bar
